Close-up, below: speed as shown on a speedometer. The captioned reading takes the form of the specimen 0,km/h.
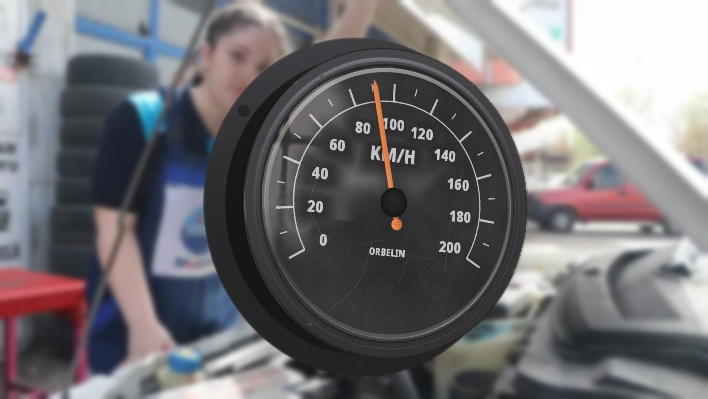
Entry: 90,km/h
